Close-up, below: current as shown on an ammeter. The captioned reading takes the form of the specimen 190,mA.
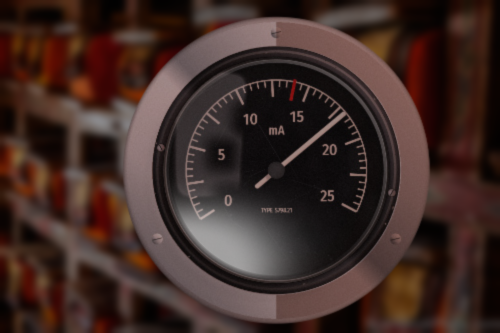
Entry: 18,mA
